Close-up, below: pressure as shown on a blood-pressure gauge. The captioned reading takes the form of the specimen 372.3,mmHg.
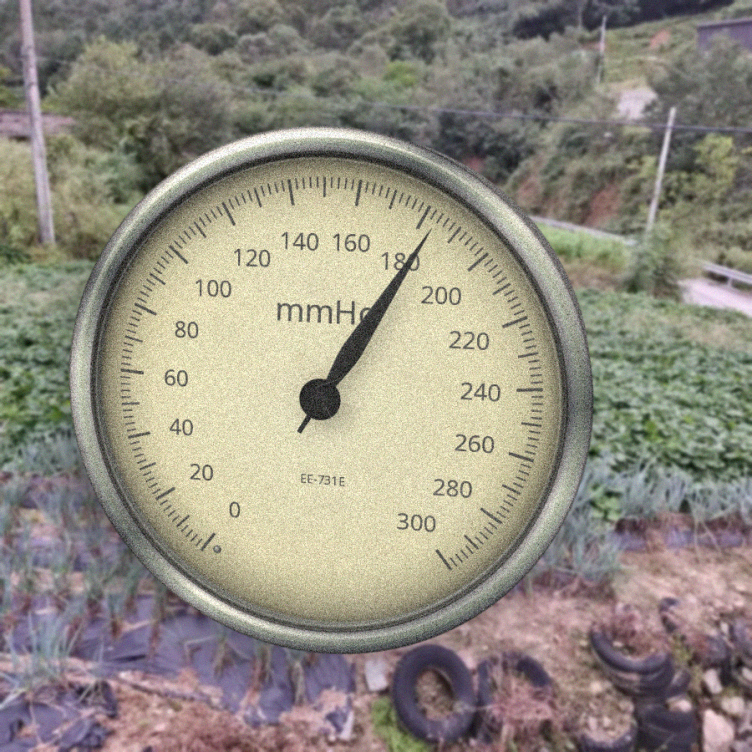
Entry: 184,mmHg
